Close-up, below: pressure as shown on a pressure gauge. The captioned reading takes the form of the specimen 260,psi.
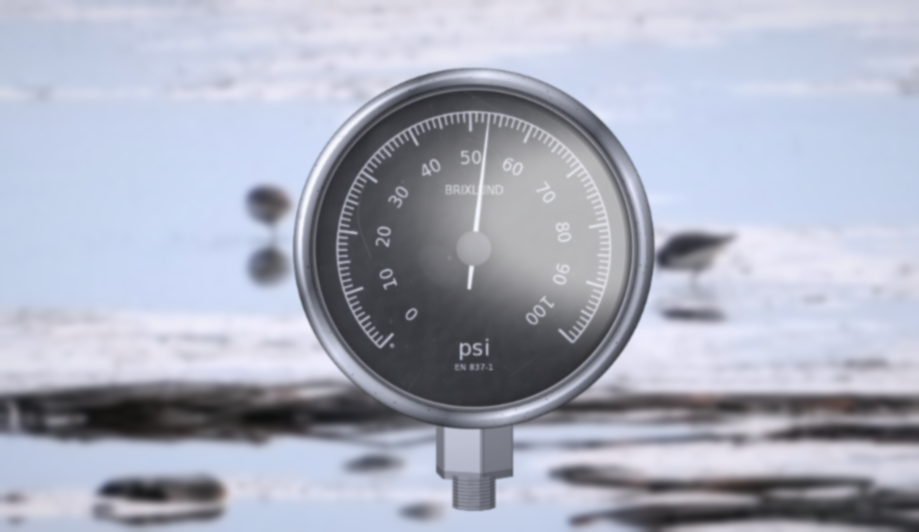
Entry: 53,psi
